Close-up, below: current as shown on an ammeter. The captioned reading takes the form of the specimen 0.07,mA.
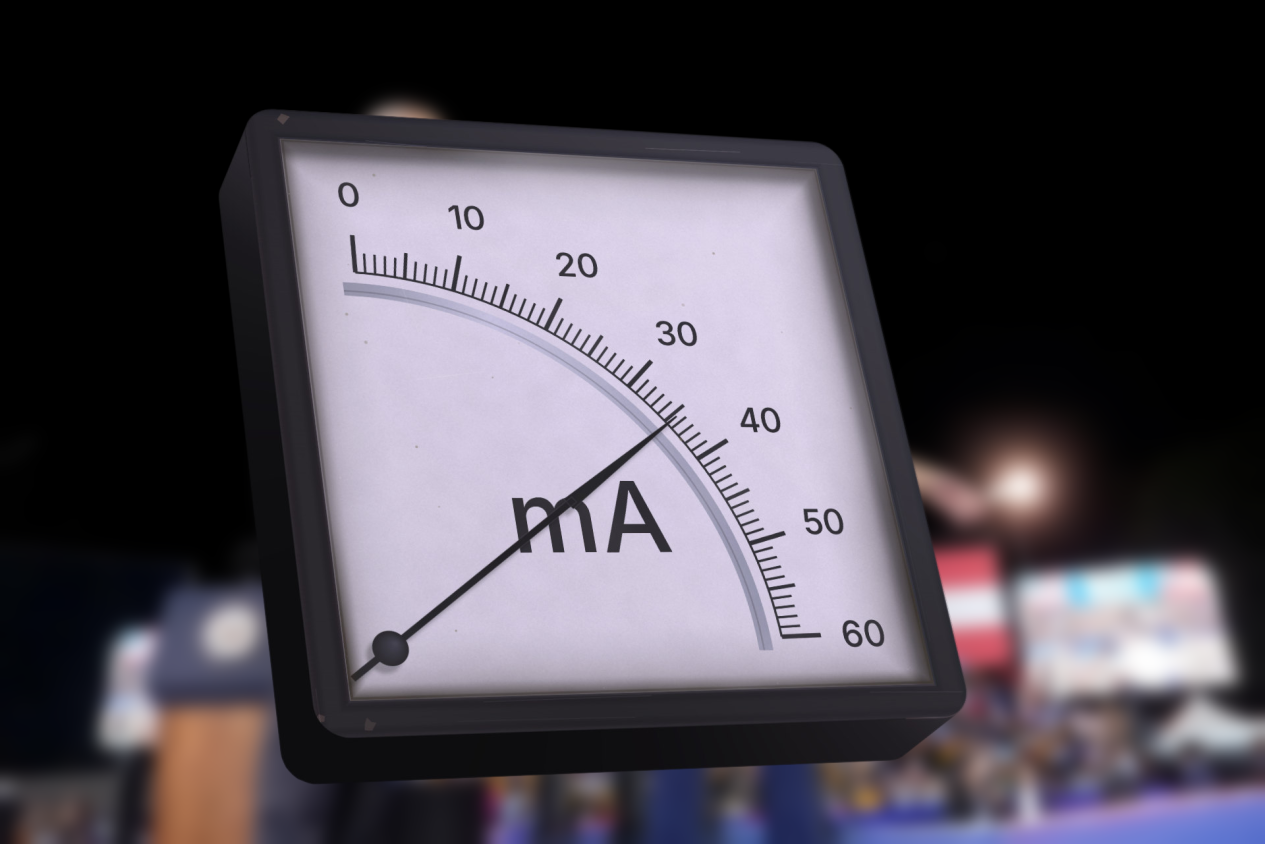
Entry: 35.5,mA
